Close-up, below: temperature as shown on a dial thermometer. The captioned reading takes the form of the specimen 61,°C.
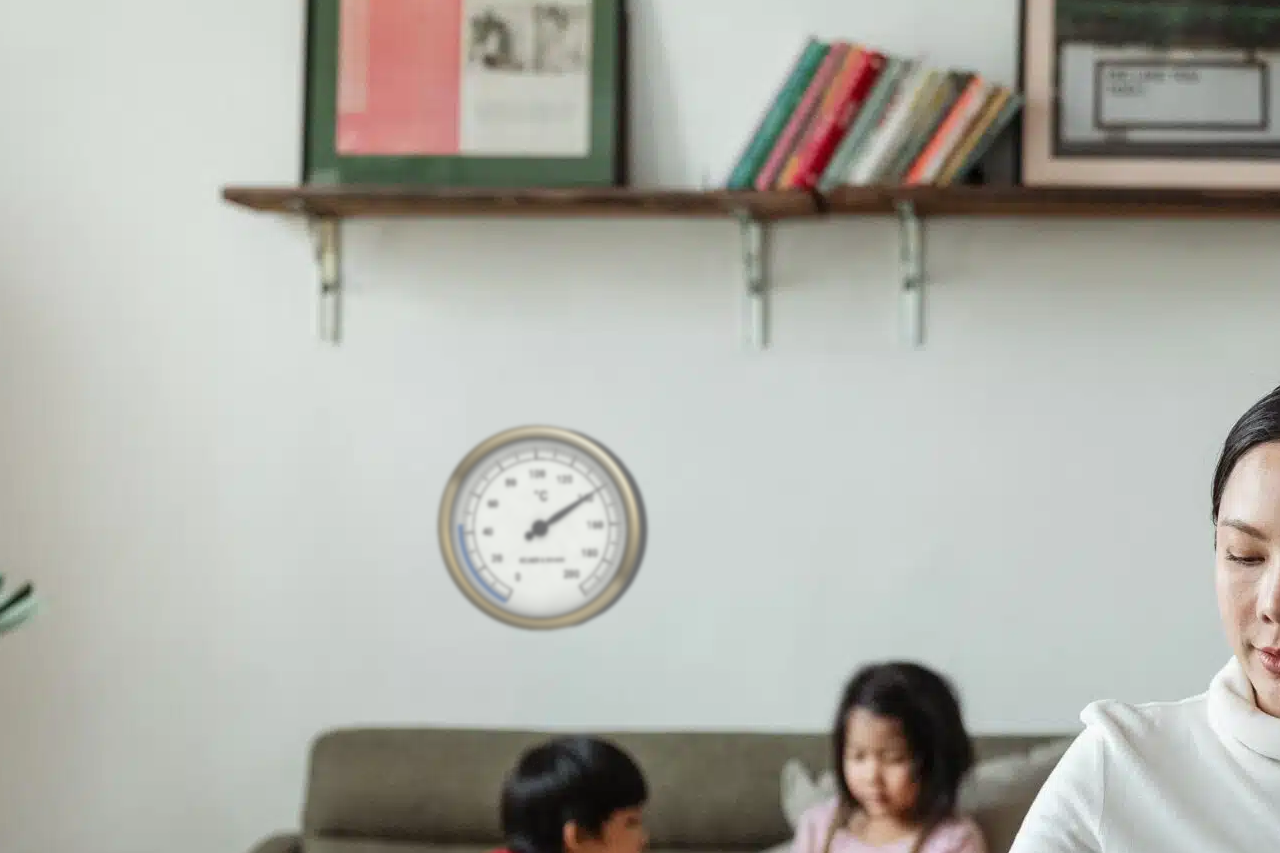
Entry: 140,°C
